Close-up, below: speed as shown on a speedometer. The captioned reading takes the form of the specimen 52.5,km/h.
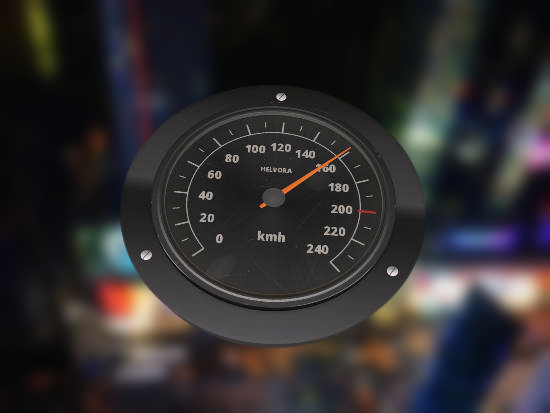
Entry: 160,km/h
